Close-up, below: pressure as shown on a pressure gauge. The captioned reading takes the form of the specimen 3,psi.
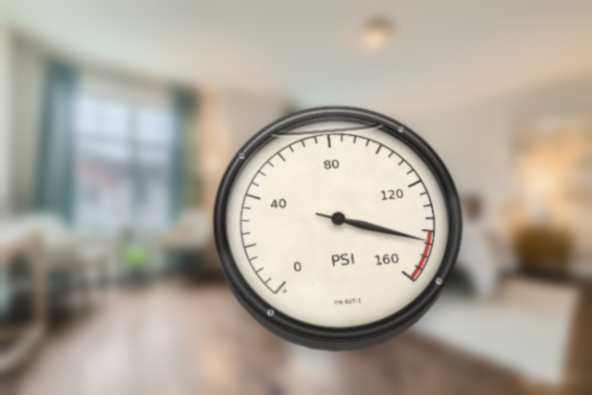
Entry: 145,psi
